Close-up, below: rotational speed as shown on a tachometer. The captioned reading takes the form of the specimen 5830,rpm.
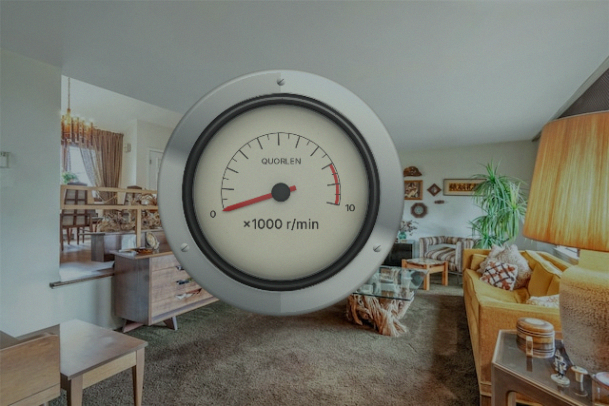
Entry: 0,rpm
